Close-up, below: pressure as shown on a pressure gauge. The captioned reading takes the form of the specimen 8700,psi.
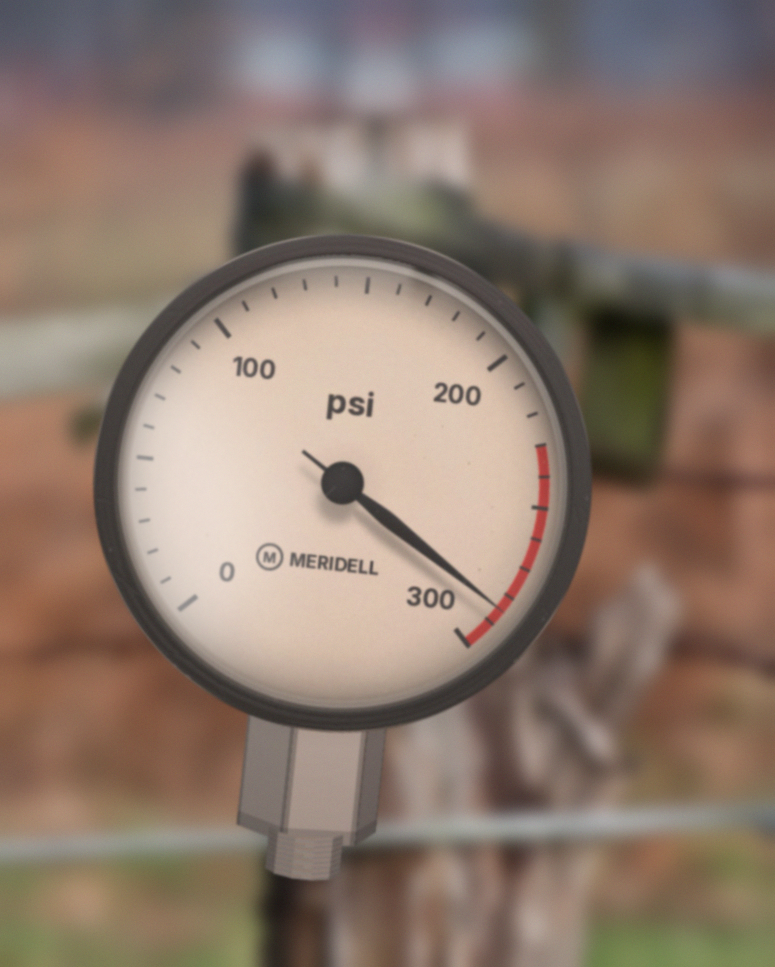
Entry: 285,psi
